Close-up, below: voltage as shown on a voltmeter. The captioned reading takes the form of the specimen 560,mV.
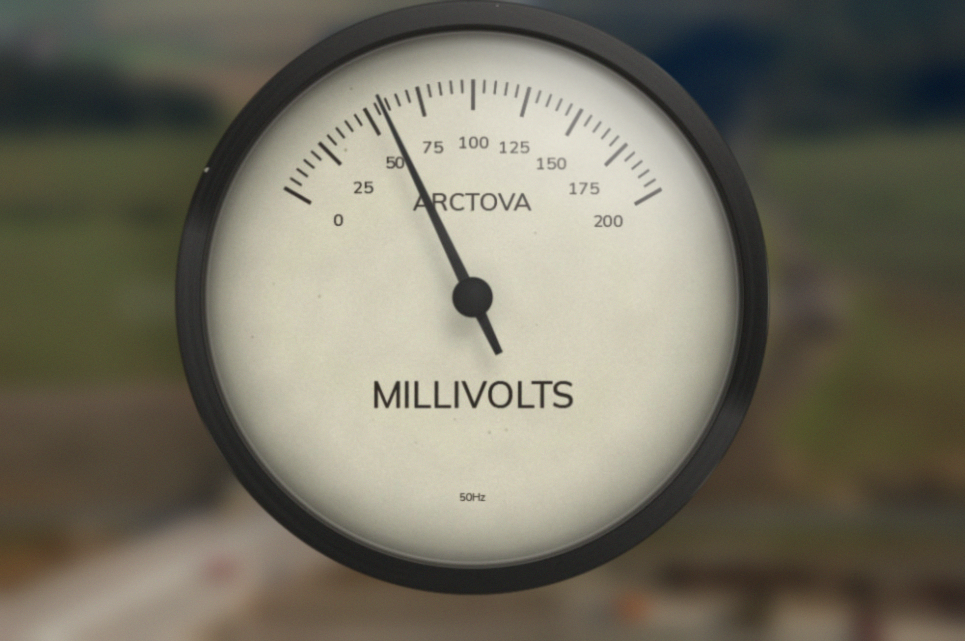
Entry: 57.5,mV
